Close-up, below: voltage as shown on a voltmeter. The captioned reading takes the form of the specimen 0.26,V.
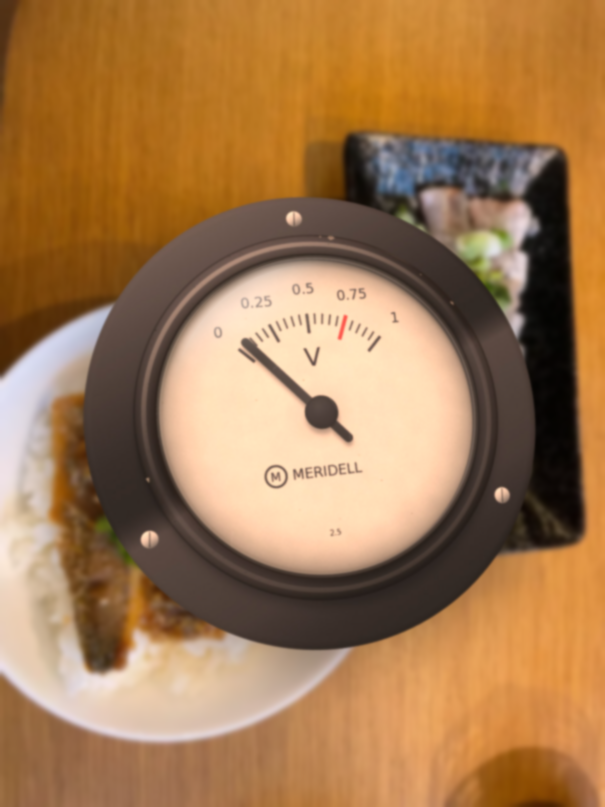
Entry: 0.05,V
